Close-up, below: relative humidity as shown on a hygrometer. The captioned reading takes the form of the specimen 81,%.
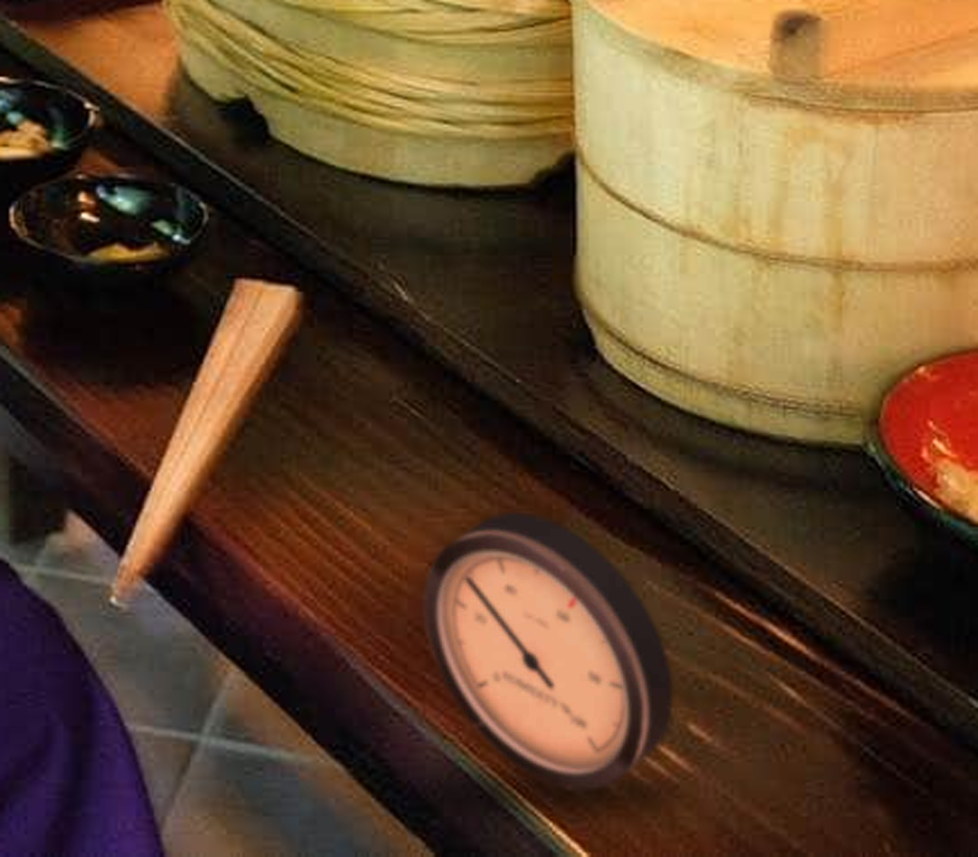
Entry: 30,%
